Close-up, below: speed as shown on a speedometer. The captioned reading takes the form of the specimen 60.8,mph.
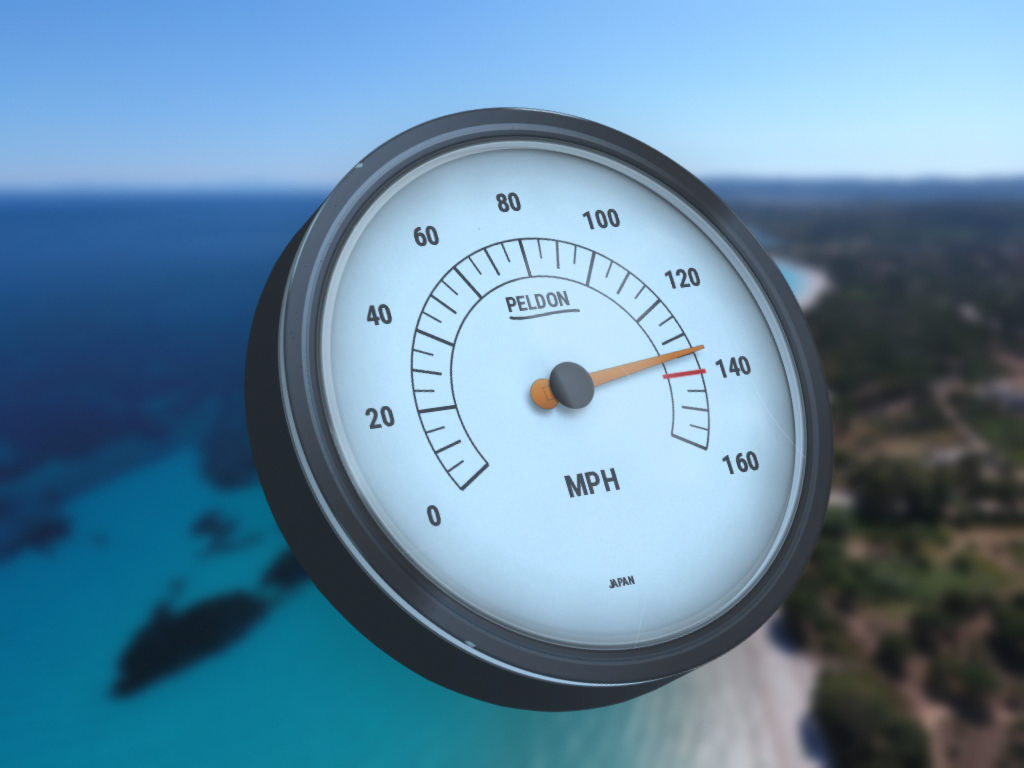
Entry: 135,mph
